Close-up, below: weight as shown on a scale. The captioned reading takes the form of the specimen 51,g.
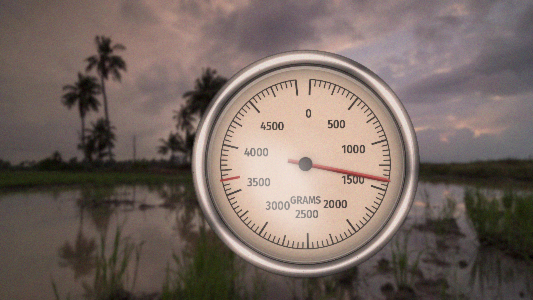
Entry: 1400,g
